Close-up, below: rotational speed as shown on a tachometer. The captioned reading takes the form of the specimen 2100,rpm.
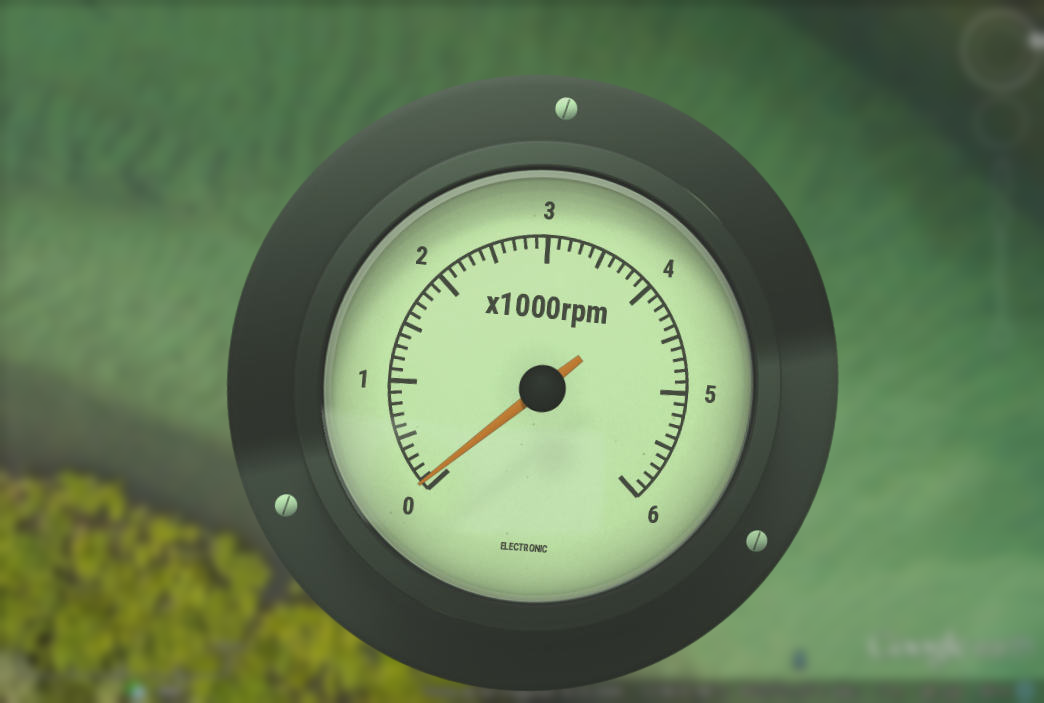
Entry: 100,rpm
